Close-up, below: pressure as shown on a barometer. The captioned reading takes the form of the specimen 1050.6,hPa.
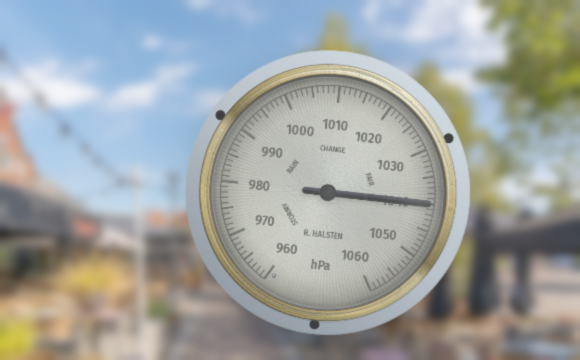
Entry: 1040,hPa
